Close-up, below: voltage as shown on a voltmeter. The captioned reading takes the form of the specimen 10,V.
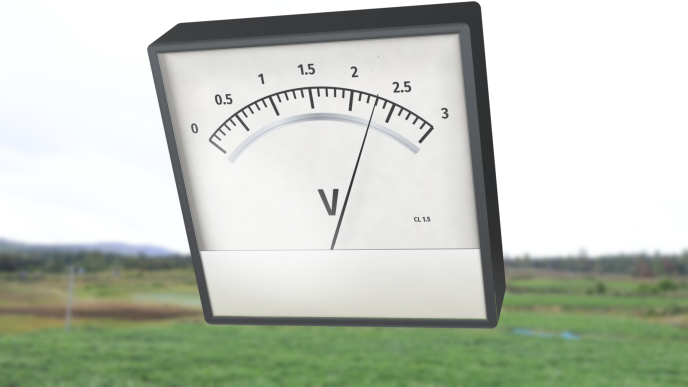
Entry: 2.3,V
